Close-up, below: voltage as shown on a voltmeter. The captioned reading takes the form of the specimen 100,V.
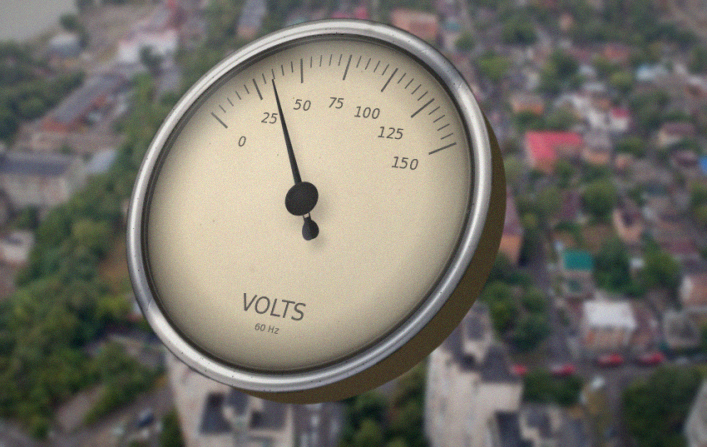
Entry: 35,V
